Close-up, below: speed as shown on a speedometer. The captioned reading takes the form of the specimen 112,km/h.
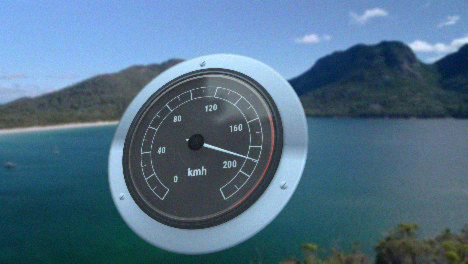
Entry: 190,km/h
